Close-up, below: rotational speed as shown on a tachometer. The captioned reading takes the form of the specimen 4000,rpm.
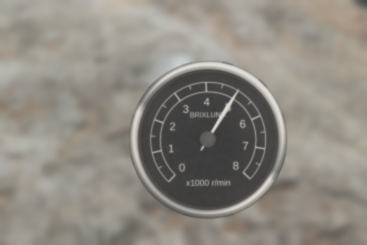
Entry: 5000,rpm
